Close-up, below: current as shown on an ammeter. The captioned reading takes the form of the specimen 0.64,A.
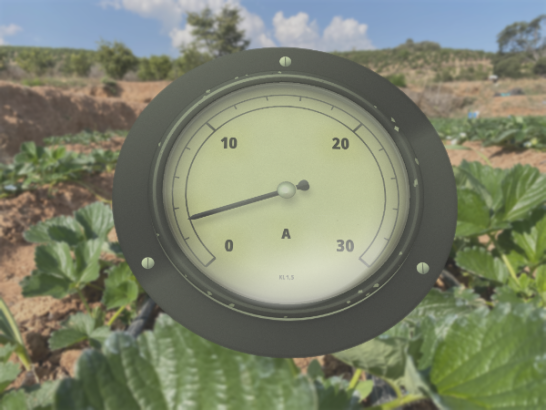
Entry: 3,A
